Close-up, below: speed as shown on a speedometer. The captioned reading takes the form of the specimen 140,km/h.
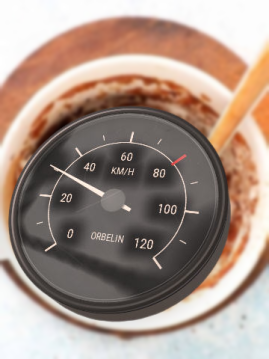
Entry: 30,km/h
